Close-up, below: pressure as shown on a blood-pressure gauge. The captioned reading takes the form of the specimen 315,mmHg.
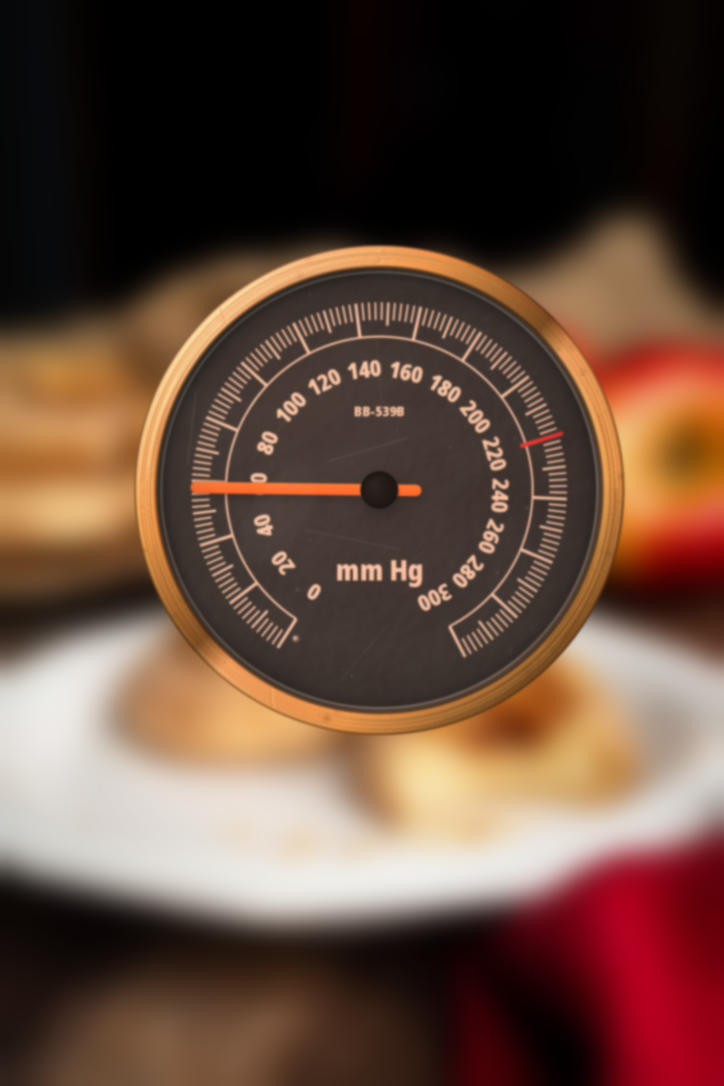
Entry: 58,mmHg
